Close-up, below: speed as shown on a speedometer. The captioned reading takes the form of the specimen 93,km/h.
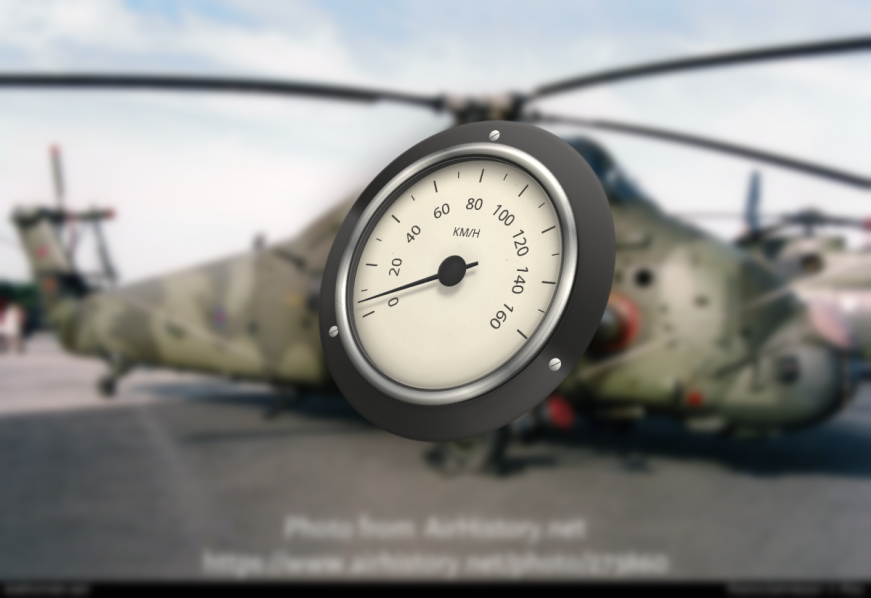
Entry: 5,km/h
